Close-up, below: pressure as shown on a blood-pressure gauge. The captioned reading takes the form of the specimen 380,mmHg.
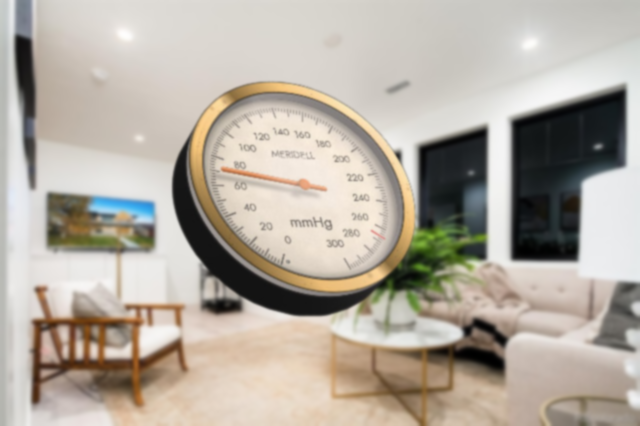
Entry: 70,mmHg
